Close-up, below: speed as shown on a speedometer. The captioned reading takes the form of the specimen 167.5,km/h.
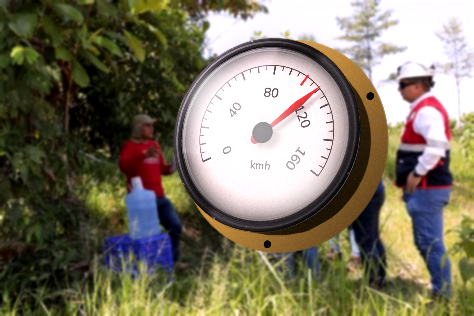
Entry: 110,km/h
